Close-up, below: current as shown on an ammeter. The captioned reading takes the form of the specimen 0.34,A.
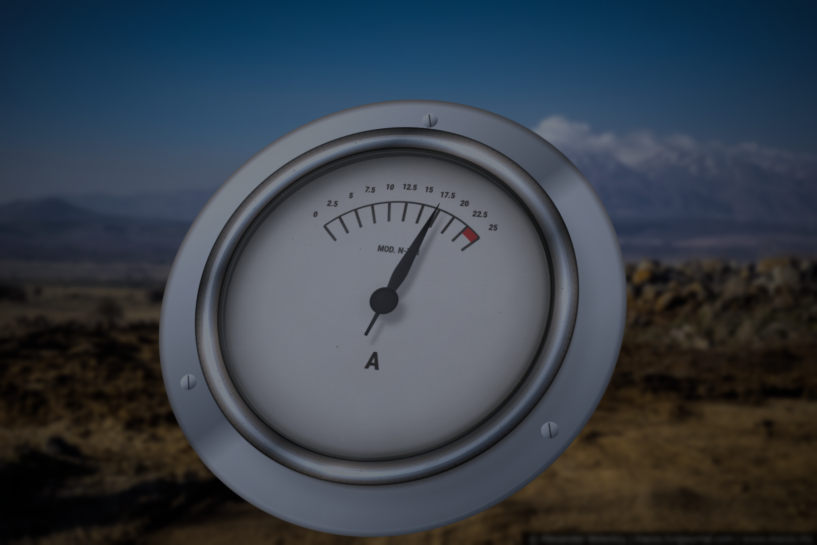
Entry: 17.5,A
